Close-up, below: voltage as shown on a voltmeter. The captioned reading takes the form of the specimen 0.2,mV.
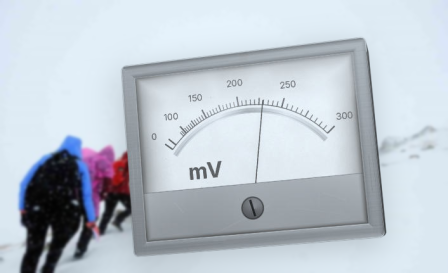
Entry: 230,mV
